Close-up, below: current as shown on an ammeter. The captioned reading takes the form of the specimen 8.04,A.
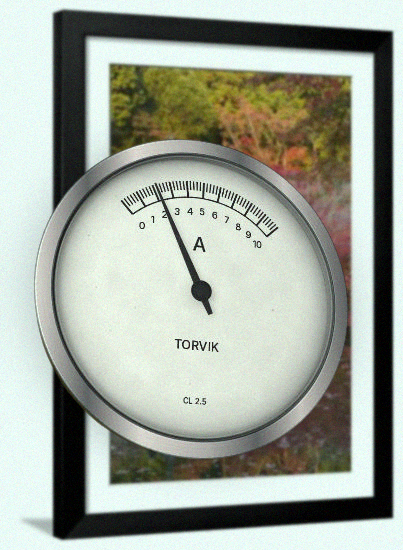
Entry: 2,A
